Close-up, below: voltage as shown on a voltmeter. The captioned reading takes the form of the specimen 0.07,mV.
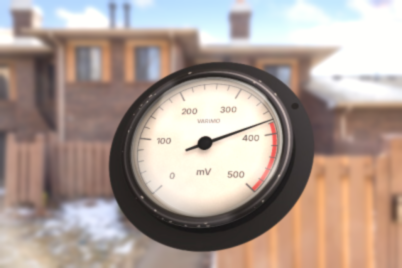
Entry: 380,mV
